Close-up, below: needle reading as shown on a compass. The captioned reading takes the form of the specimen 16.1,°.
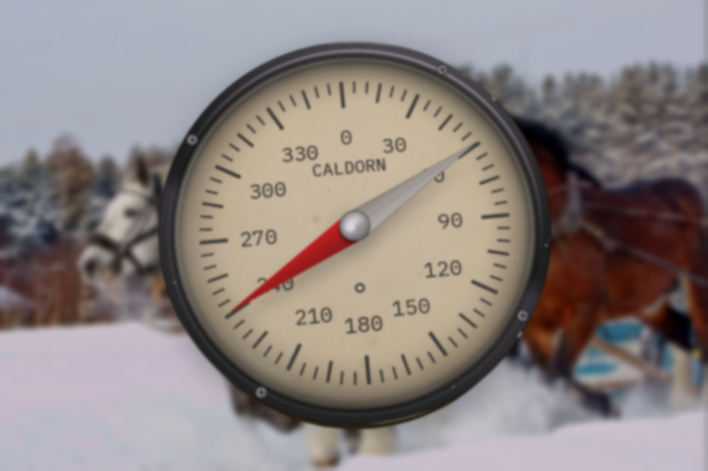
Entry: 240,°
